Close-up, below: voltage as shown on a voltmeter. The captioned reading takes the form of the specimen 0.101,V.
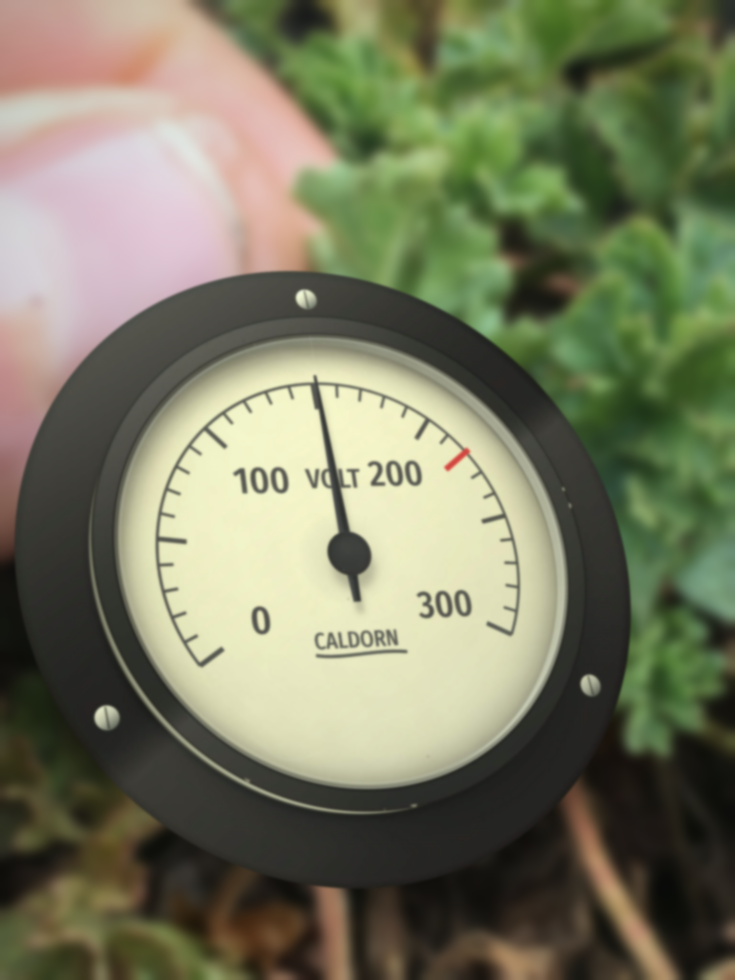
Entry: 150,V
